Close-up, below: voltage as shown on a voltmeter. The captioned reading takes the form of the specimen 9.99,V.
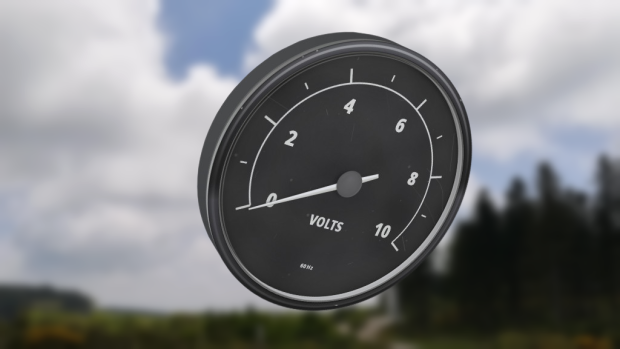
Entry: 0,V
